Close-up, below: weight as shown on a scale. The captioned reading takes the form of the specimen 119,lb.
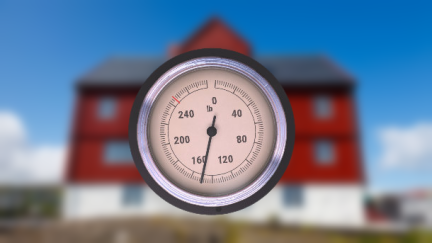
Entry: 150,lb
